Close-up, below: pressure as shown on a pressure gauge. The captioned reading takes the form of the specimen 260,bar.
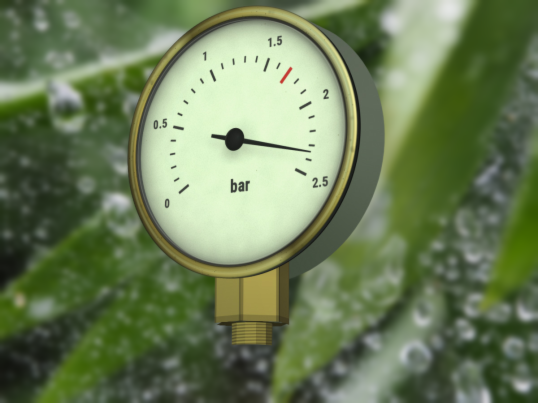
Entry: 2.35,bar
